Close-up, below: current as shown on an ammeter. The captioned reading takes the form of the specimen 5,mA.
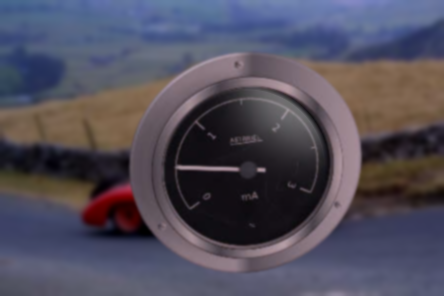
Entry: 0.5,mA
